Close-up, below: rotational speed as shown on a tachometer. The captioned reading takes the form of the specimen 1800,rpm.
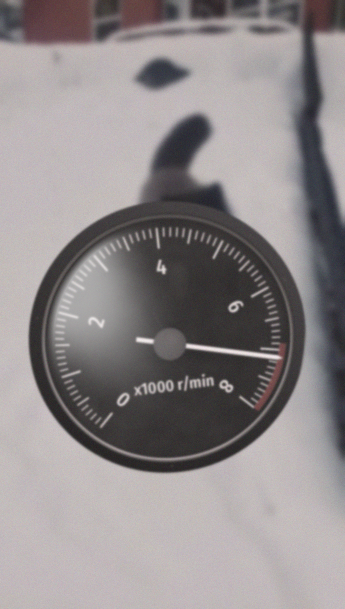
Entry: 7100,rpm
